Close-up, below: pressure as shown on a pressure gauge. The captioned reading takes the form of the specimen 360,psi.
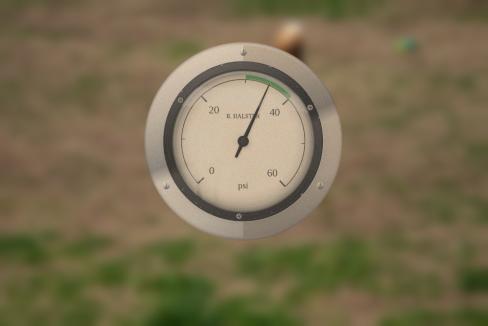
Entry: 35,psi
